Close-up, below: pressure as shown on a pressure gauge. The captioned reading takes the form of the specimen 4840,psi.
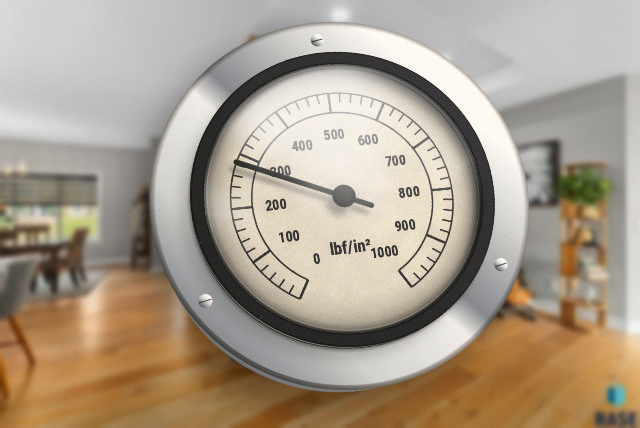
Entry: 280,psi
